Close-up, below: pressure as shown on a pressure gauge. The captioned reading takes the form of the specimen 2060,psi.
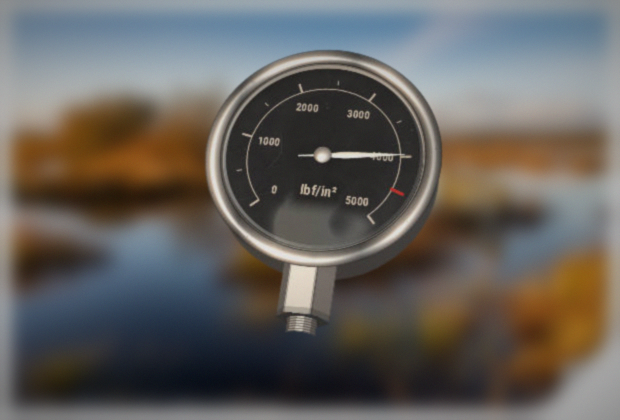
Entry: 4000,psi
